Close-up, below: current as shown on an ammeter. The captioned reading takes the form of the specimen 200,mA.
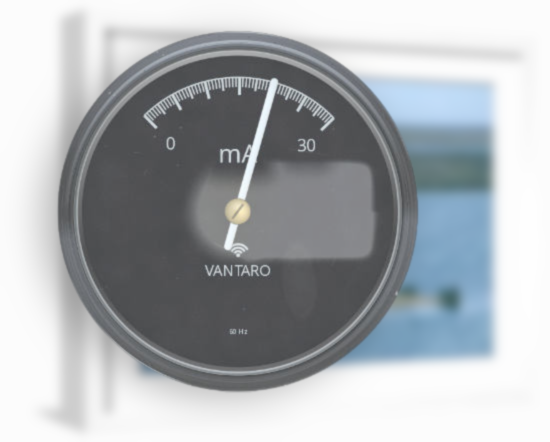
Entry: 20,mA
